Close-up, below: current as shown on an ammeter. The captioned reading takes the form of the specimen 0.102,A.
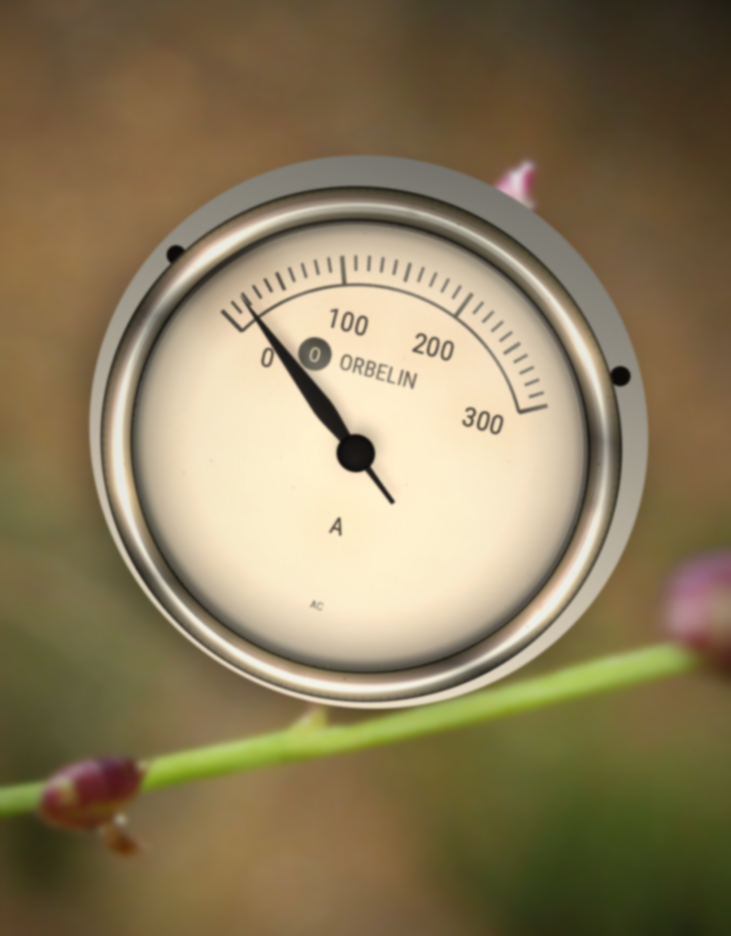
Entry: 20,A
